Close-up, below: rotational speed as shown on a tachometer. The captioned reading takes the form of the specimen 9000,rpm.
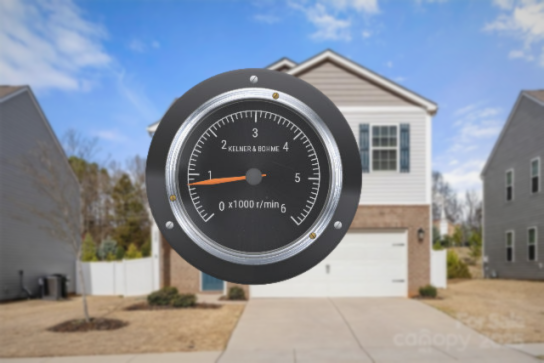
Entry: 800,rpm
